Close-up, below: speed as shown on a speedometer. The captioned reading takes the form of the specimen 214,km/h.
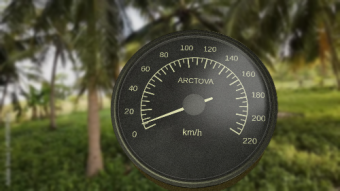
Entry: 5,km/h
